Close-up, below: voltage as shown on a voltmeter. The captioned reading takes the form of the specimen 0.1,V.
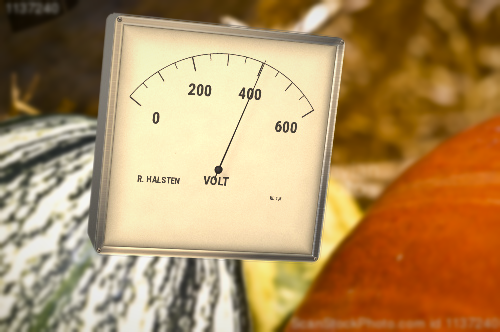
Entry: 400,V
